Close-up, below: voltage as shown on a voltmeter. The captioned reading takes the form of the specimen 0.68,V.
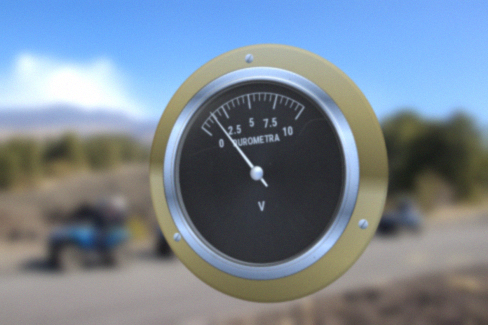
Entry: 1.5,V
